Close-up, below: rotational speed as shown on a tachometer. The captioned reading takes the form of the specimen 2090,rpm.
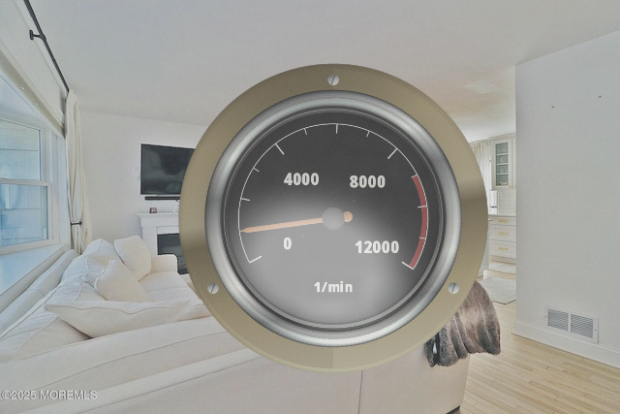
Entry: 1000,rpm
